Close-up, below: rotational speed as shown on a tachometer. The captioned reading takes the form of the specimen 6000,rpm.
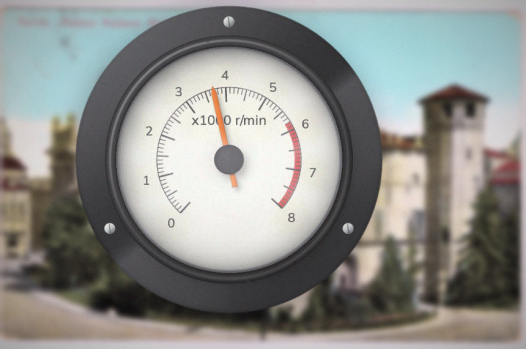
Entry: 3700,rpm
